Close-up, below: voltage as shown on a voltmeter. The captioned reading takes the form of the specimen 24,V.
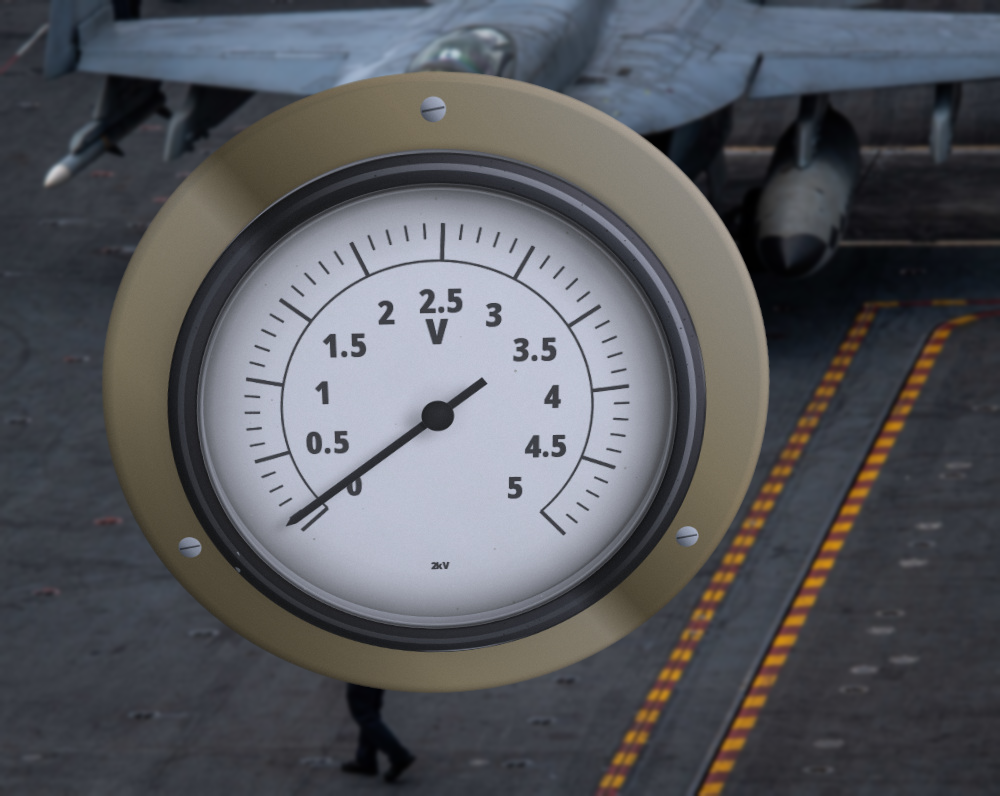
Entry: 0.1,V
